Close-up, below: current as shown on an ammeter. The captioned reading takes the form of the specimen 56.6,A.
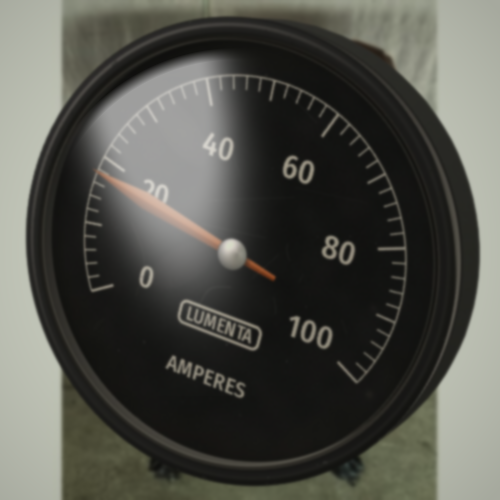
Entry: 18,A
